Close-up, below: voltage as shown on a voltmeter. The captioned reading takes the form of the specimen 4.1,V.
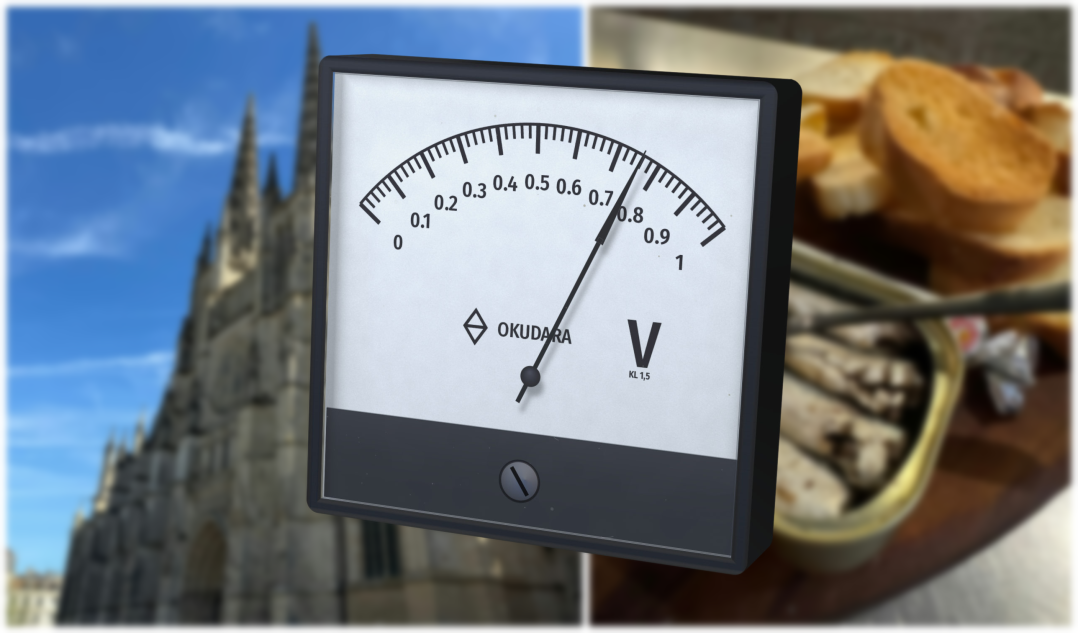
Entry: 0.76,V
